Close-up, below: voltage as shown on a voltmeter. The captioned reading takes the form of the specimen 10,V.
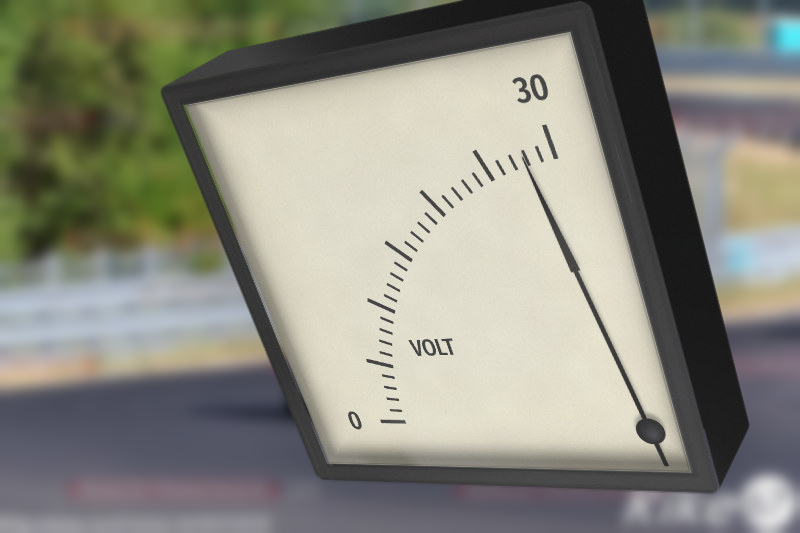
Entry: 28,V
